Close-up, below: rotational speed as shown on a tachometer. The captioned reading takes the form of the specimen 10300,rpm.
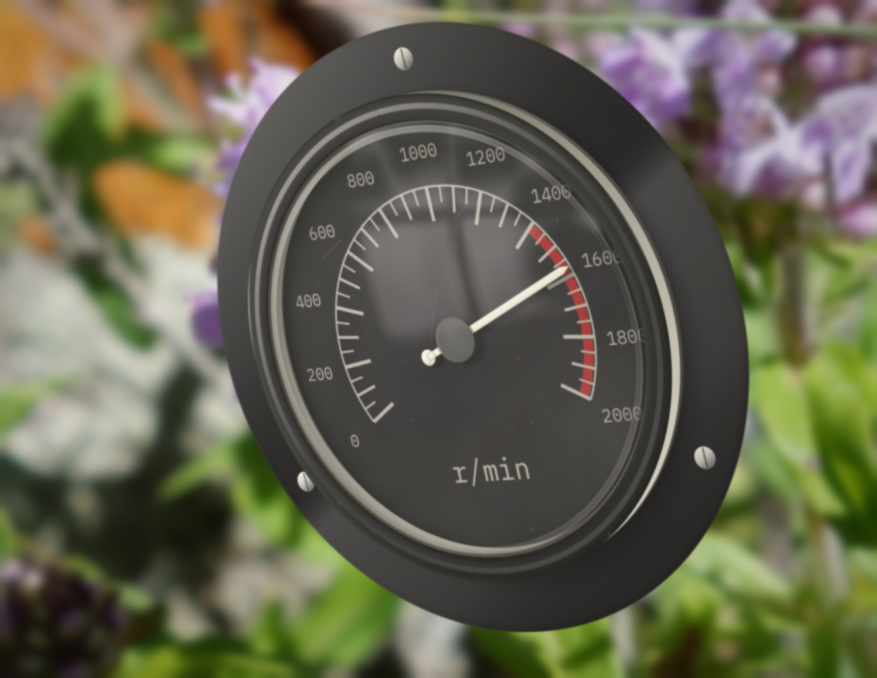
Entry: 1575,rpm
